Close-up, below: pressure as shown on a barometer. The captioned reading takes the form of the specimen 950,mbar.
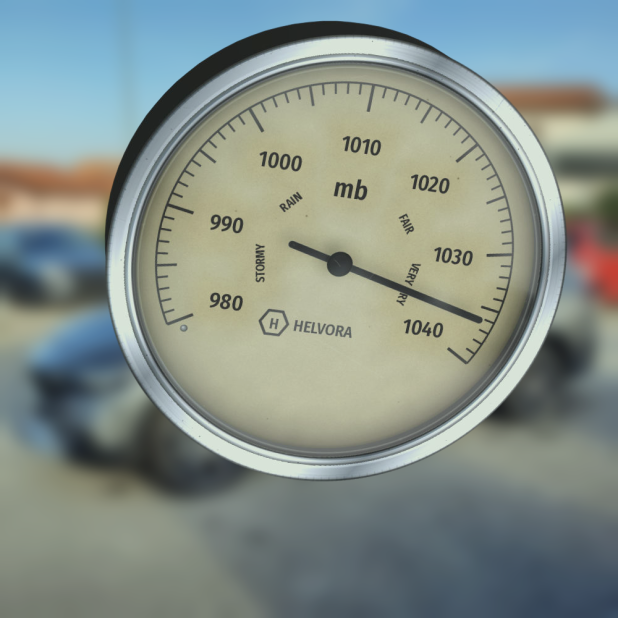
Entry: 1036,mbar
